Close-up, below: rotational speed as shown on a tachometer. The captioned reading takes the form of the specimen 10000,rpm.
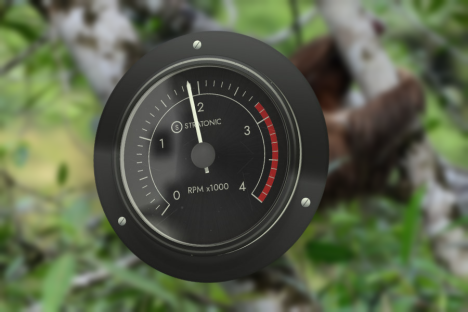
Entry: 1900,rpm
